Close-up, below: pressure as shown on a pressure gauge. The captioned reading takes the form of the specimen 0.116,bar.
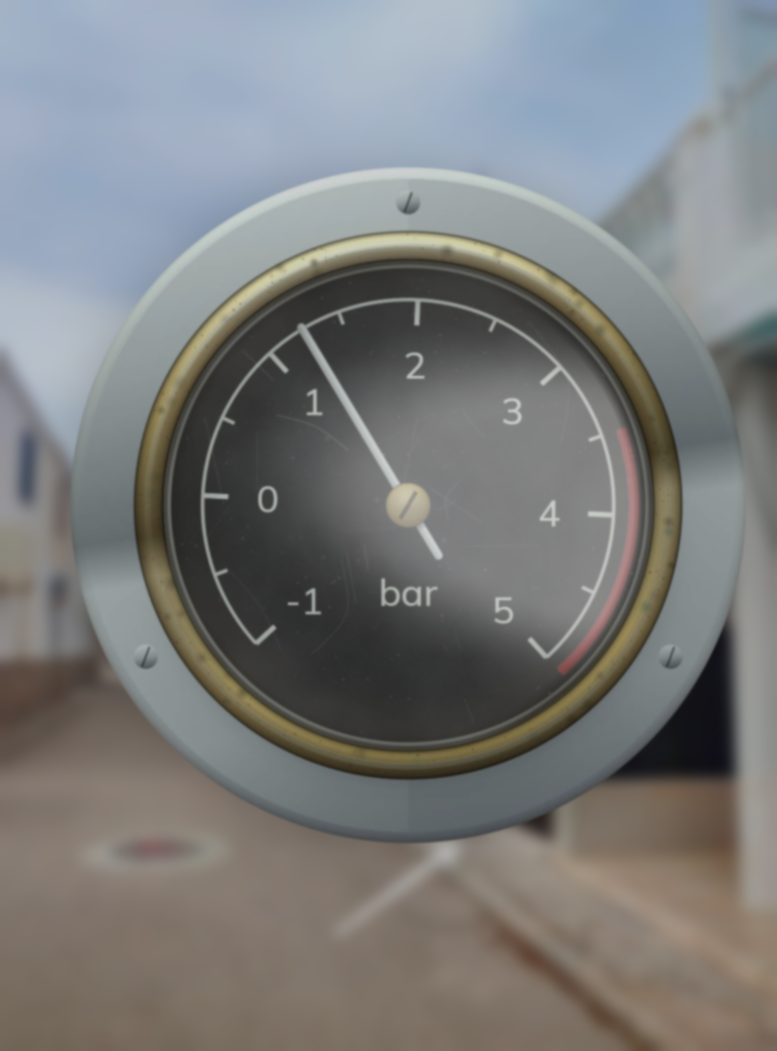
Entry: 1.25,bar
